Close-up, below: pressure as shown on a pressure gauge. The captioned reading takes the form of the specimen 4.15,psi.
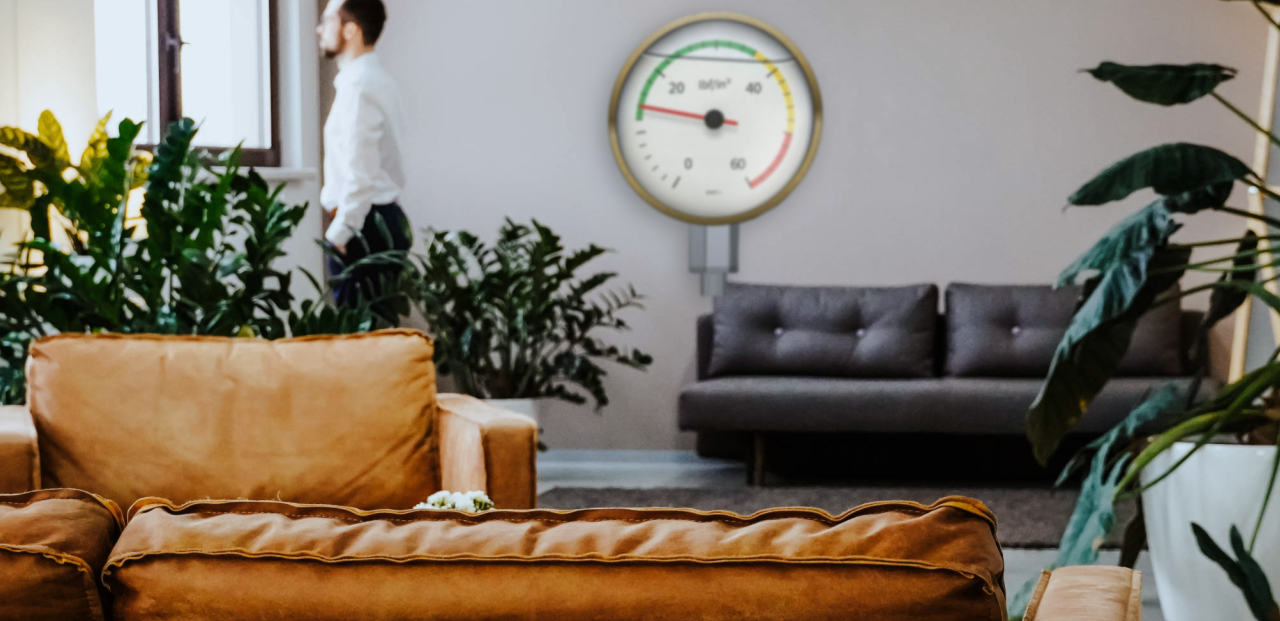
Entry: 14,psi
